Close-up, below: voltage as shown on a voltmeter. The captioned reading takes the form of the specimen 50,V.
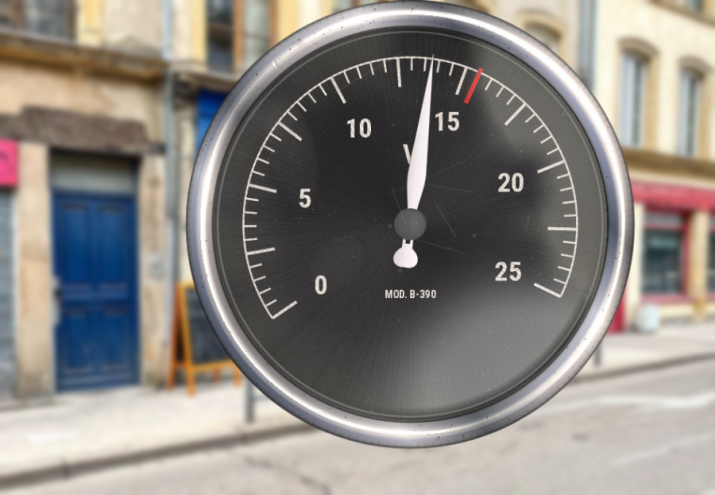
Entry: 13.75,V
